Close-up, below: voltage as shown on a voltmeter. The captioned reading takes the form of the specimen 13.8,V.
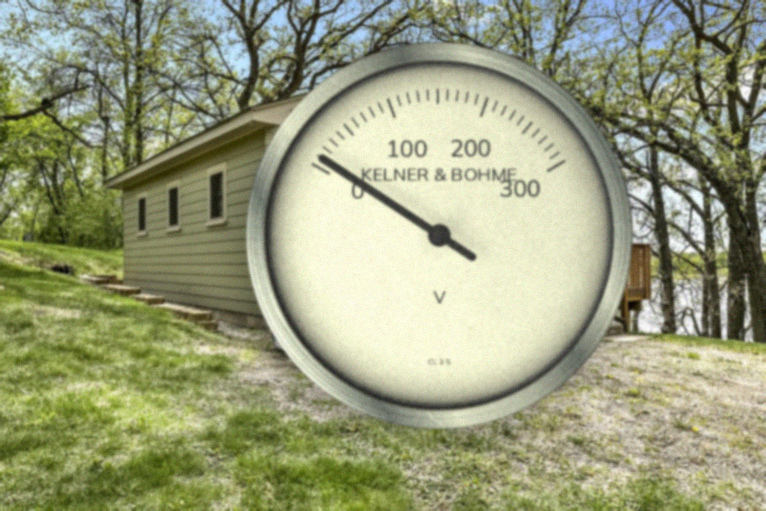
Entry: 10,V
